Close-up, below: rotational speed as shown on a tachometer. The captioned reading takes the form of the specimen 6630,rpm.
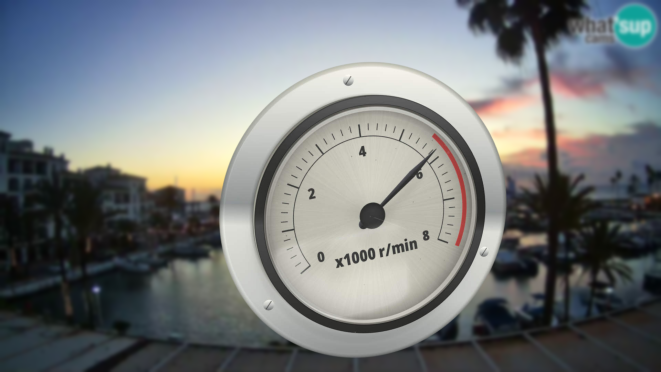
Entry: 5800,rpm
